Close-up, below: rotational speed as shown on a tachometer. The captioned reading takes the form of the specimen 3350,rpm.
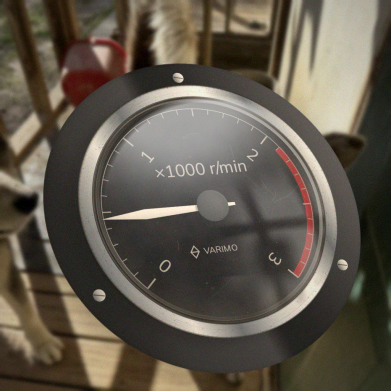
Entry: 450,rpm
